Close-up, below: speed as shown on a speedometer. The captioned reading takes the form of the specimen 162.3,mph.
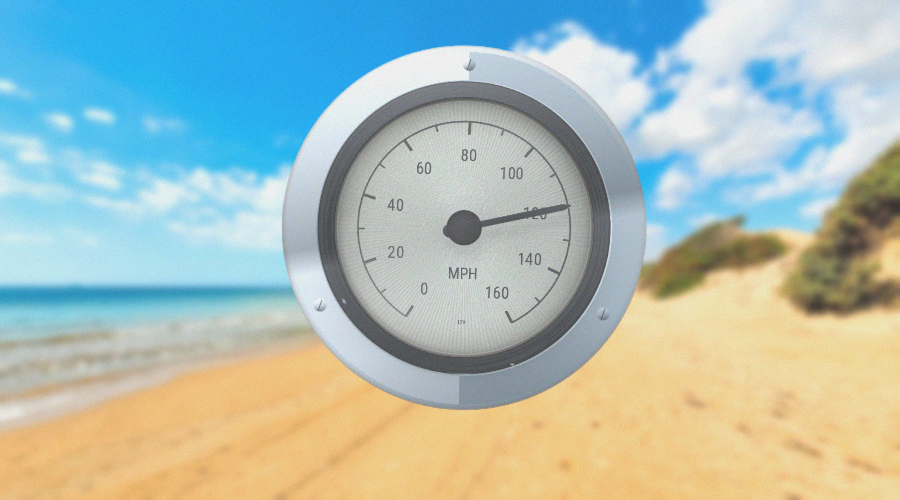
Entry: 120,mph
